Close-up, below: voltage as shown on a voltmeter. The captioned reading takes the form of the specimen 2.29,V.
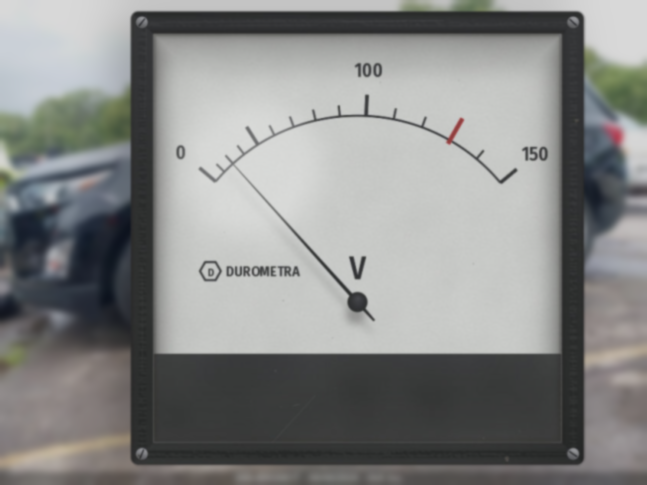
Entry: 30,V
